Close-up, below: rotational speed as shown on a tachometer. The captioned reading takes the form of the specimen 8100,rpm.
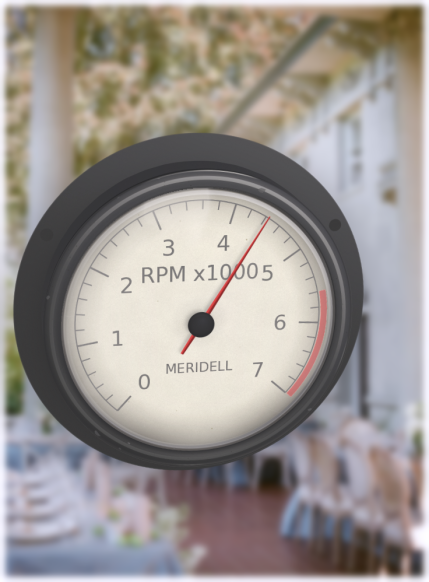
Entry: 4400,rpm
